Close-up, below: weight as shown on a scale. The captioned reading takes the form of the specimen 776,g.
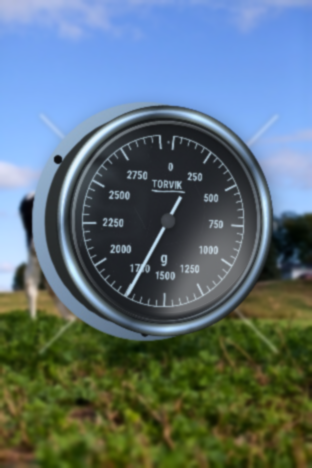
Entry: 1750,g
